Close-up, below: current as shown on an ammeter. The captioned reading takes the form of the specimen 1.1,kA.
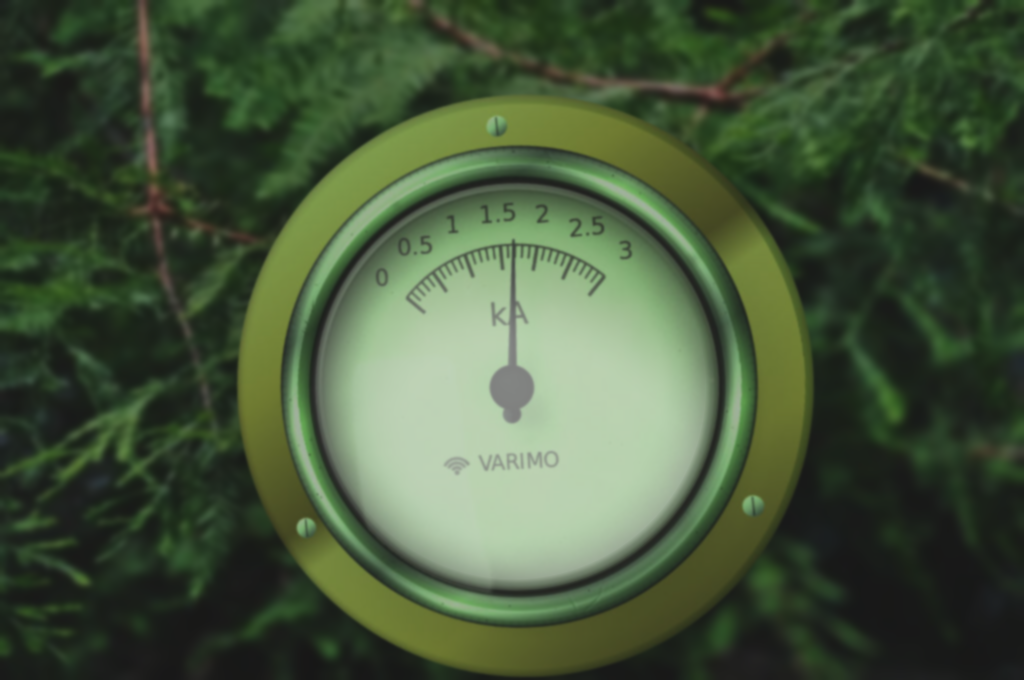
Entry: 1.7,kA
